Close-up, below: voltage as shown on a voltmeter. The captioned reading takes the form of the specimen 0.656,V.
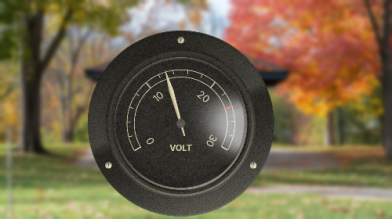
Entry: 13,V
